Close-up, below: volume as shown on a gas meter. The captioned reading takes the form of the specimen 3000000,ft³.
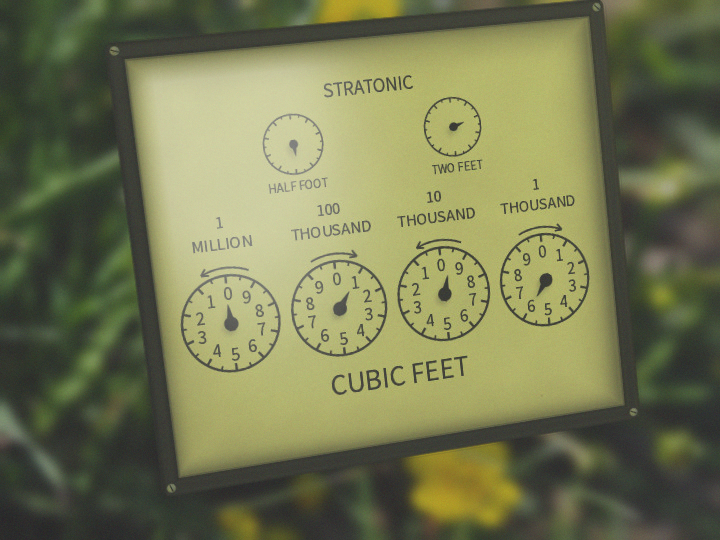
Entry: 9600,ft³
